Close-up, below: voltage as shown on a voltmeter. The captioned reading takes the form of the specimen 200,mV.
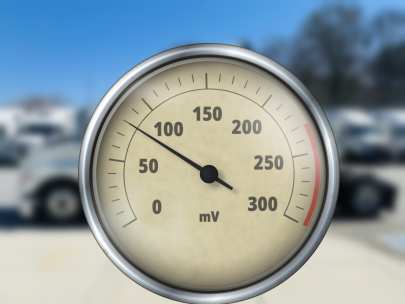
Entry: 80,mV
